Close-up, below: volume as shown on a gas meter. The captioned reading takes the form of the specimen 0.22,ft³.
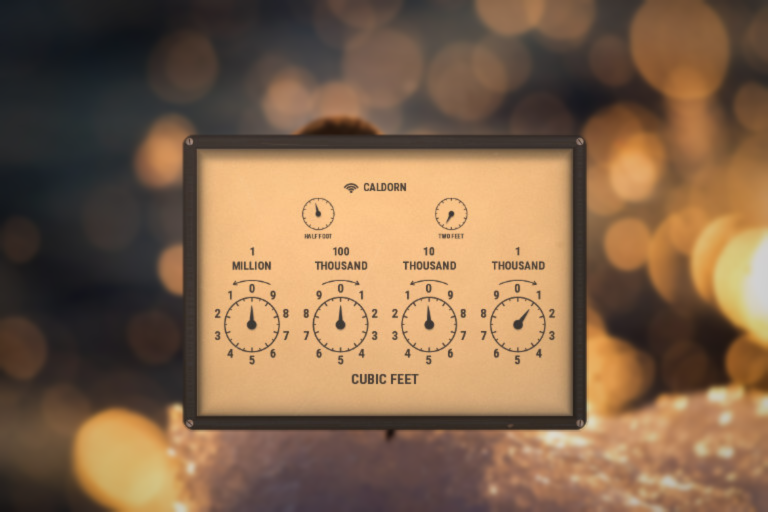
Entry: 100,ft³
